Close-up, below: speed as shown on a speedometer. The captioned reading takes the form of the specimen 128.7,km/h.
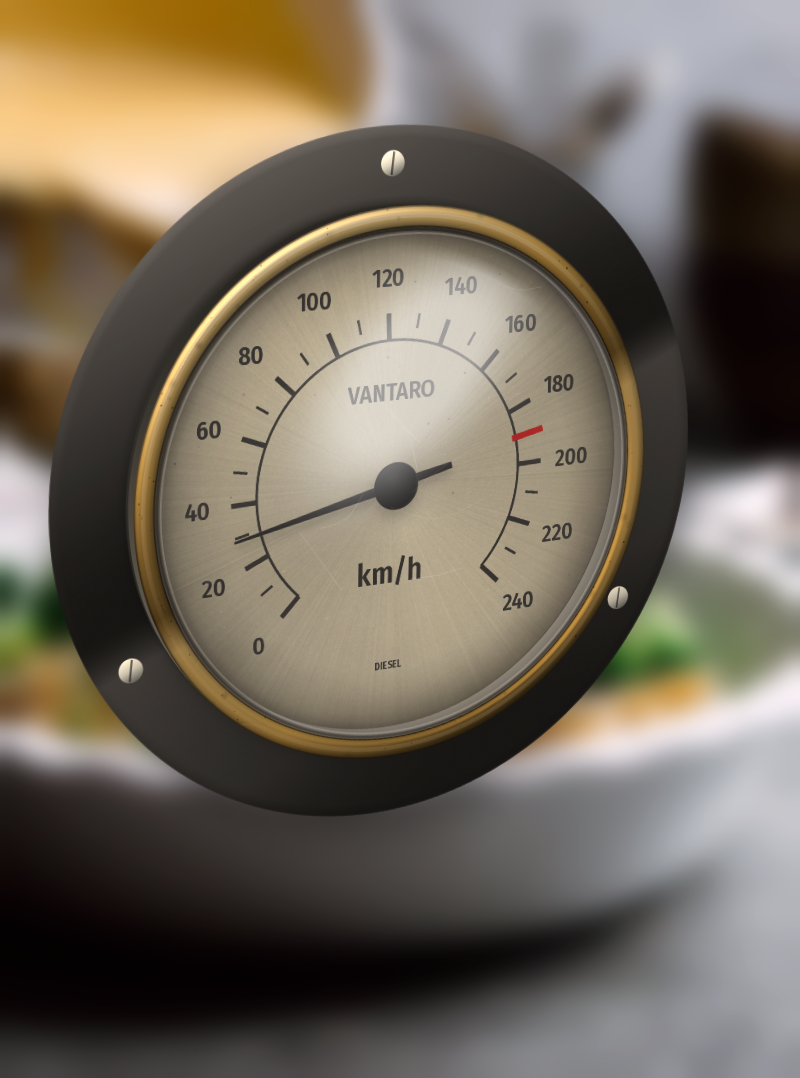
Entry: 30,km/h
